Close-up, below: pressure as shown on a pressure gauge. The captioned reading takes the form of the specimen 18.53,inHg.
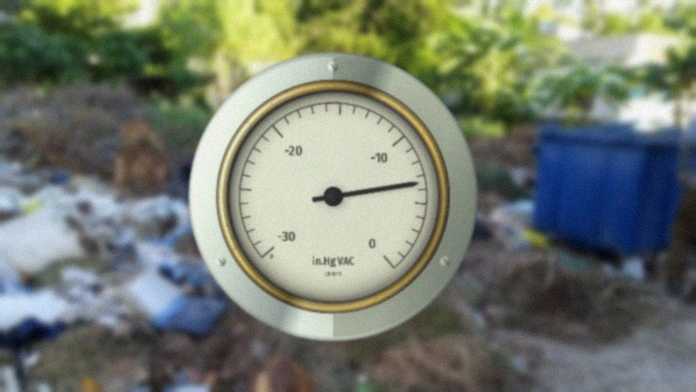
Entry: -6.5,inHg
